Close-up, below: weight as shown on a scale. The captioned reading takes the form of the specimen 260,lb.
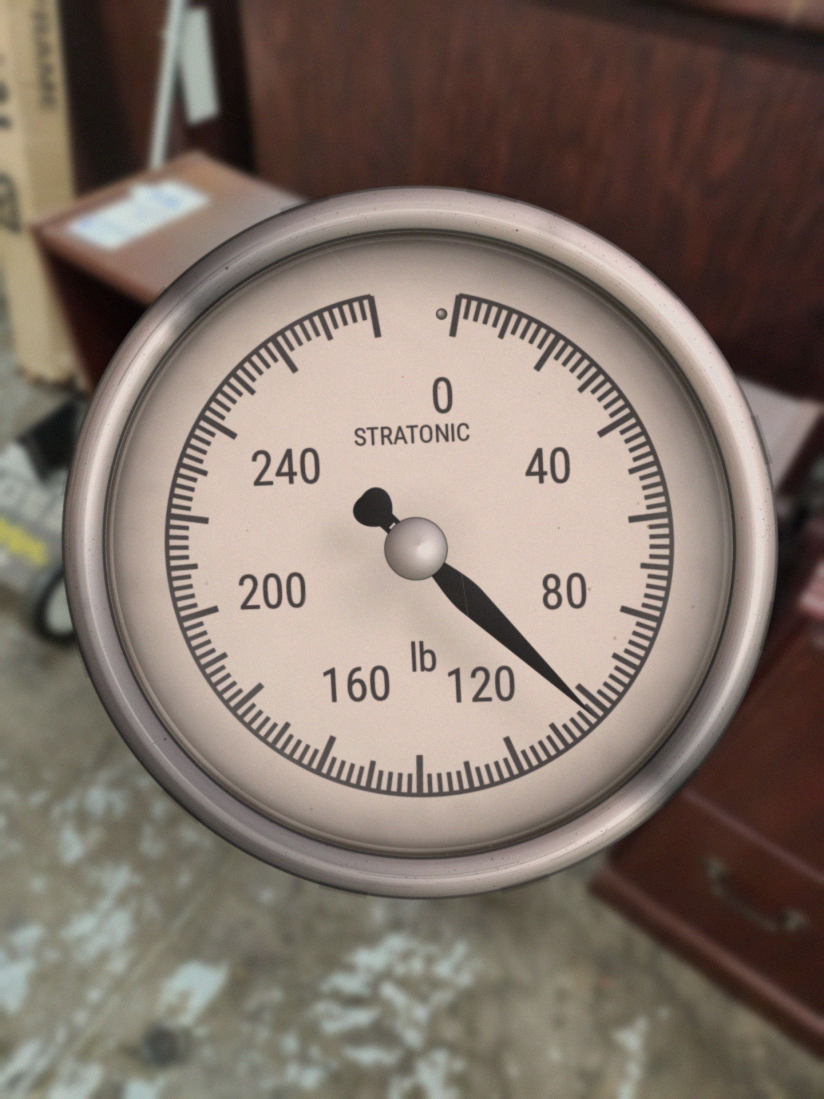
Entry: 102,lb
